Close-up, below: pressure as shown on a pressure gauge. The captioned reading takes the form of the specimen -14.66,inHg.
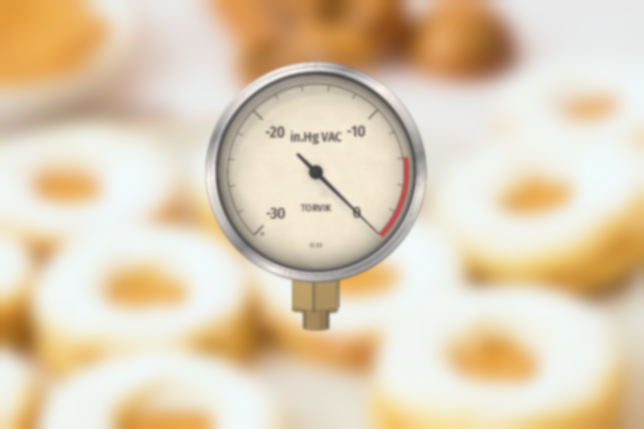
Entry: 0,inHg
